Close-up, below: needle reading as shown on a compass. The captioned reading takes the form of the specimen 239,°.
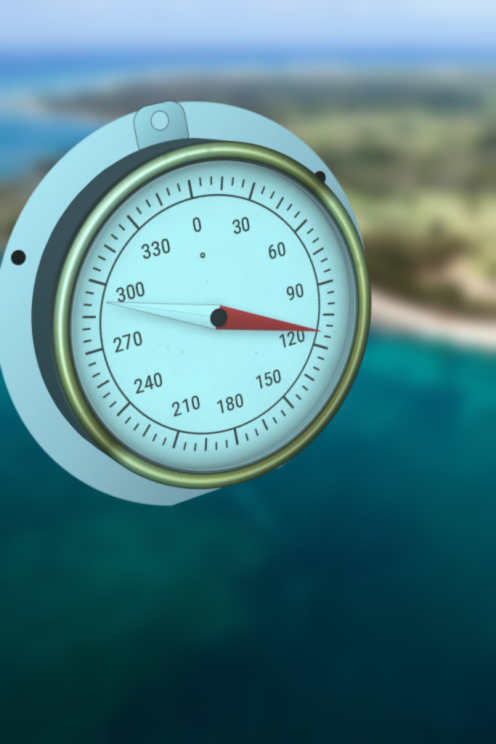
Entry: 112.5,°
